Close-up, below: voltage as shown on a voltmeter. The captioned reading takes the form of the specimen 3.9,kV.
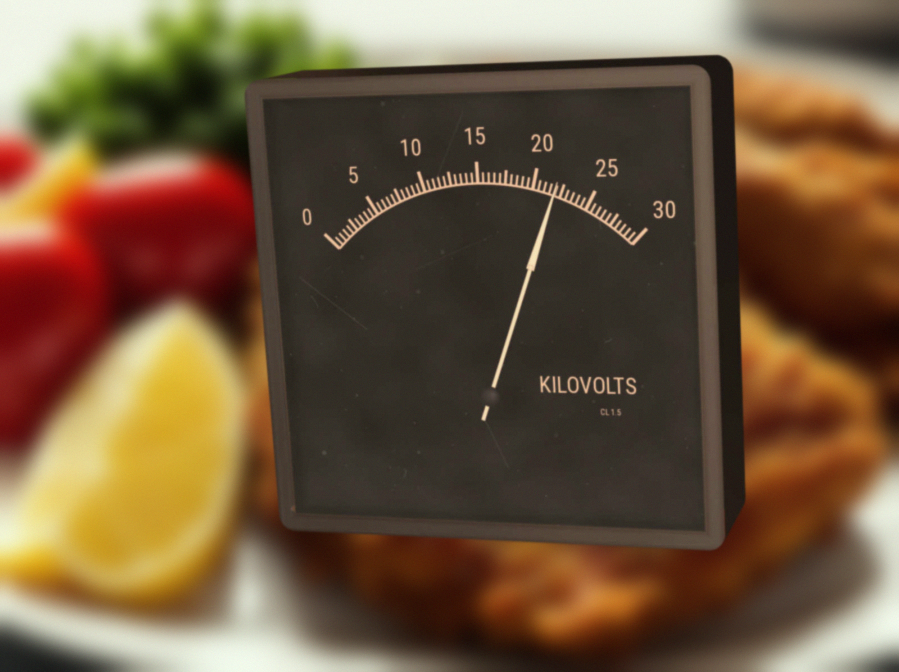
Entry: 22,kV
